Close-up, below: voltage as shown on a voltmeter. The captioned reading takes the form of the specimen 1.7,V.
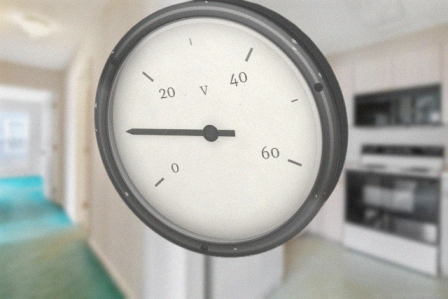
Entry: 10,V
